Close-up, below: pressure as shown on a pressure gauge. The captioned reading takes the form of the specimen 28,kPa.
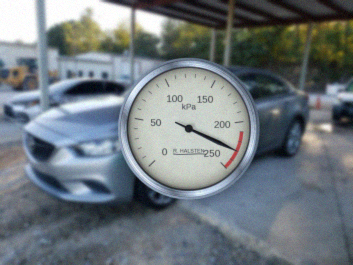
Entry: 230,kPa
